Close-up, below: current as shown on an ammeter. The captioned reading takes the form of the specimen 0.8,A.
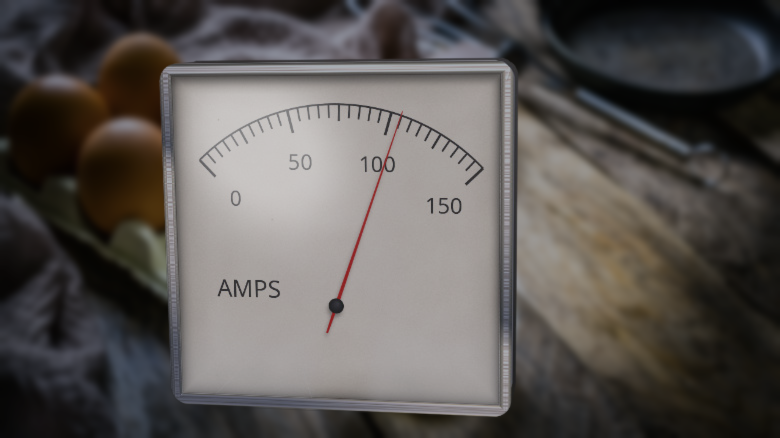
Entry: 105,A
